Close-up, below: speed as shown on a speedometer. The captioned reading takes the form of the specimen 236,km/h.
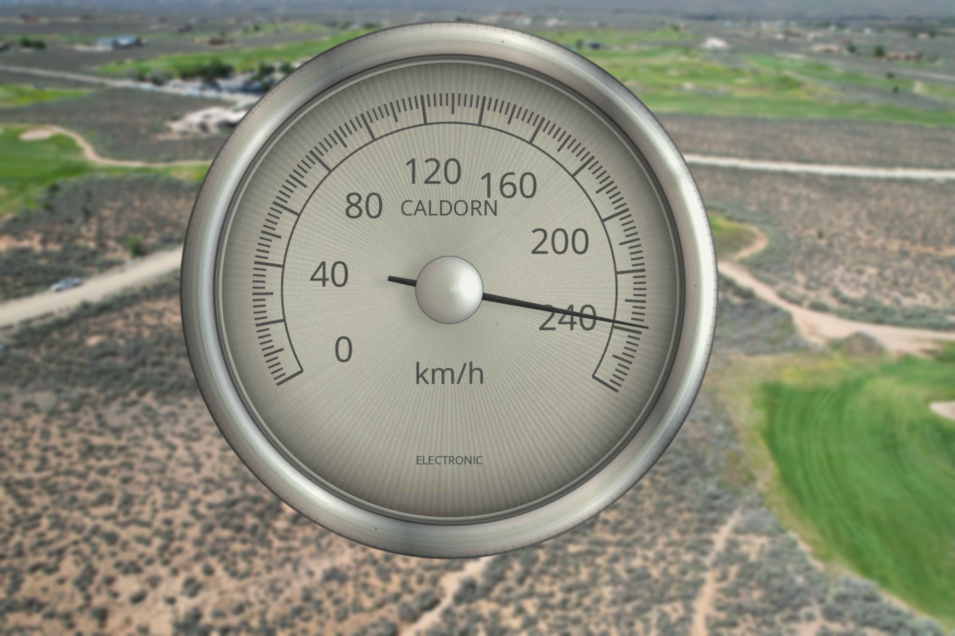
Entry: 238,km/h
